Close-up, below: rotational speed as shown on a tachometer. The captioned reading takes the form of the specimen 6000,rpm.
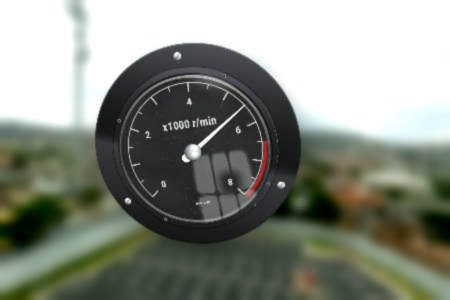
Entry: 5500,rpm
